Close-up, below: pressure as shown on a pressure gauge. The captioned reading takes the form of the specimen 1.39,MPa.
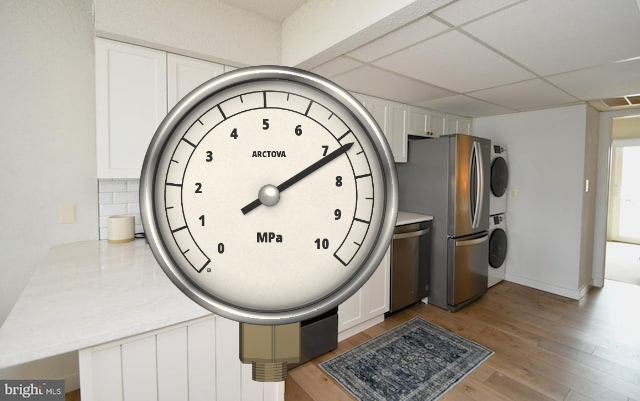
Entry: 7.25,MPa
